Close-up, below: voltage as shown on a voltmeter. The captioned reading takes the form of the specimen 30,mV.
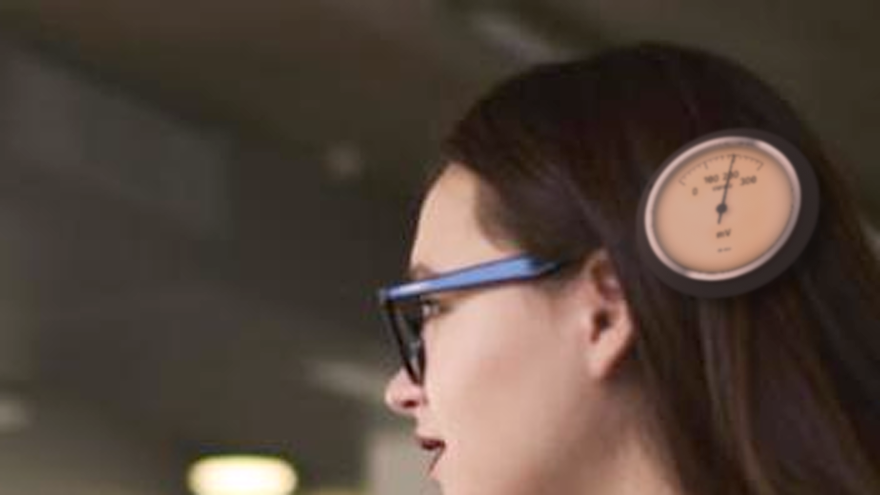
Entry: 200,mV
